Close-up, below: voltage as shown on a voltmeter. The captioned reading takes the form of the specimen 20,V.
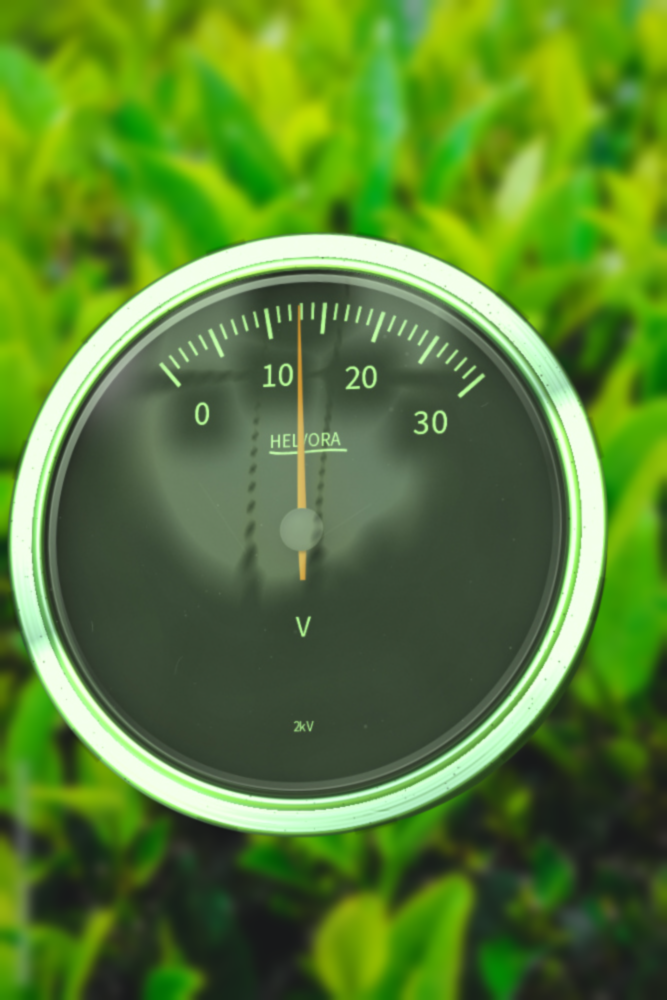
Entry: 13,V
